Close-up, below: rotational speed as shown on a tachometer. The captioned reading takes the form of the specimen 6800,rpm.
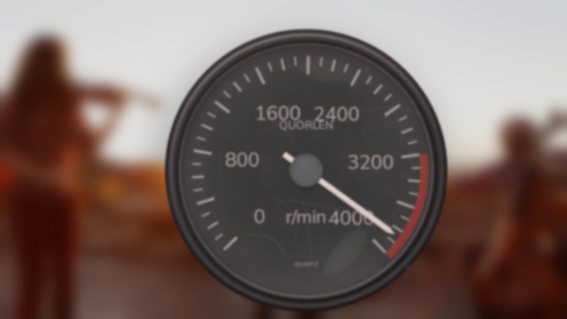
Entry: 3850,rpm
